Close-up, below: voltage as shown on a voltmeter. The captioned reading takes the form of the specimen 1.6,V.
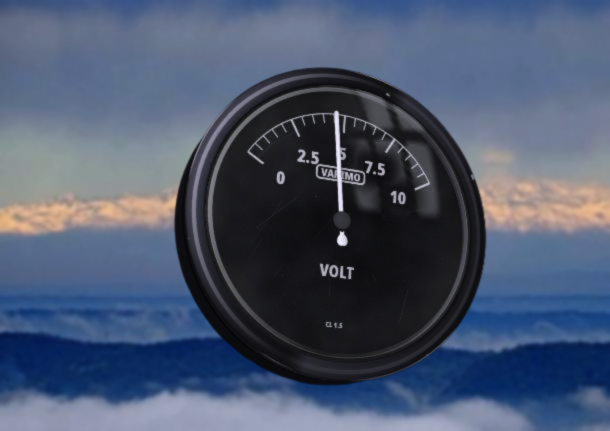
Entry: 4.5,V
